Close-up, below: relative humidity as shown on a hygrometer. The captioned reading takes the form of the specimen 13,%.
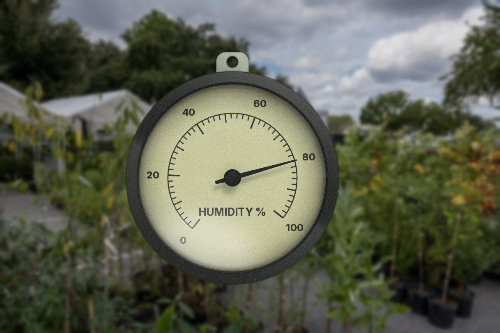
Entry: 80,%
